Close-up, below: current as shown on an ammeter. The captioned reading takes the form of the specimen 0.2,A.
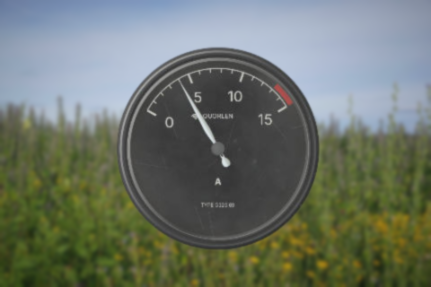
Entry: 4,A
